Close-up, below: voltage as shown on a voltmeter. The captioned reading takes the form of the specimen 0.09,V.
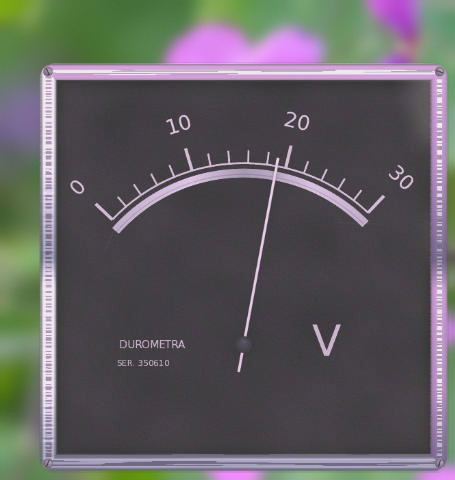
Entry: 19,V
